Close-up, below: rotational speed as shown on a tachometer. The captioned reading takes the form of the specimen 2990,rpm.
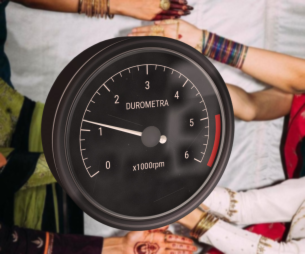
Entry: 1200,rpm
